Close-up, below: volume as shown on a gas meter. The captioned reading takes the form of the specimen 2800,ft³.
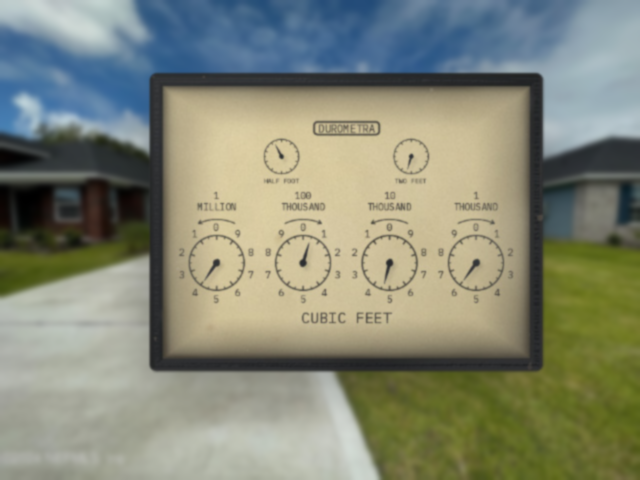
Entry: 404600,ft³
